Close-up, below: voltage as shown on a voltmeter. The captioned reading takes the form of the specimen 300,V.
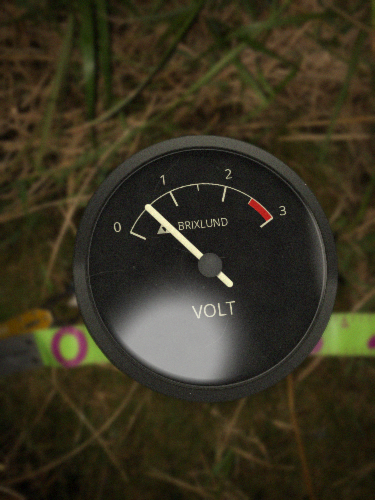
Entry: 0.5,V
